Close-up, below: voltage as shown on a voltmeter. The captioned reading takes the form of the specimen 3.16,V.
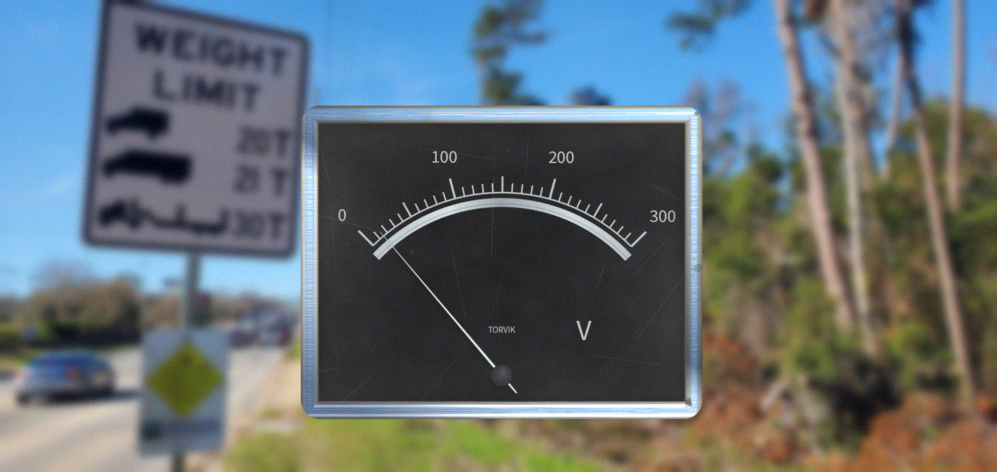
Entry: 15,V
